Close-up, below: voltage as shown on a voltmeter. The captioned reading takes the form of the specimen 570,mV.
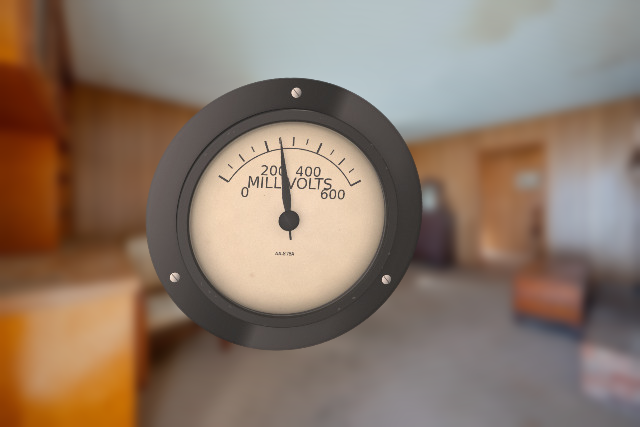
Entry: 250,mV
